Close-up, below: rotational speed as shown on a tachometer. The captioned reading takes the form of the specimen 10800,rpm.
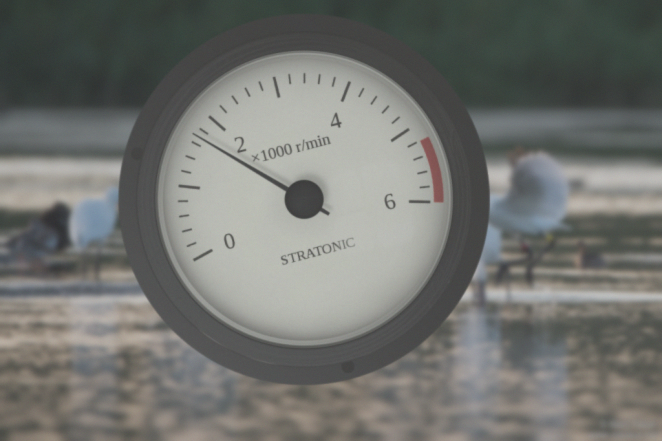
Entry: 1700,rpm
